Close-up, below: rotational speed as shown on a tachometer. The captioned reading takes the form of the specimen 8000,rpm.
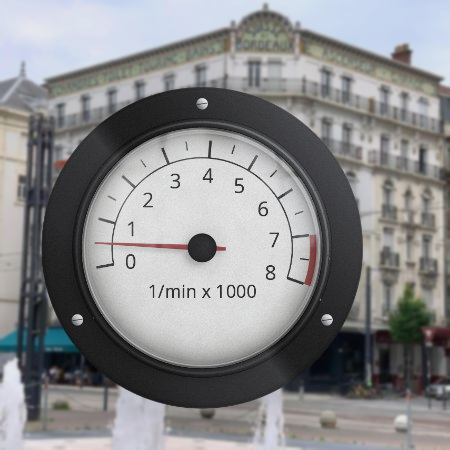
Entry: 500,rpm
